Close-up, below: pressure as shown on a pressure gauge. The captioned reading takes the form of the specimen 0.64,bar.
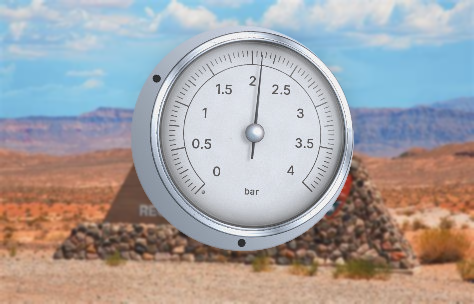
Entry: 2.1,bar
